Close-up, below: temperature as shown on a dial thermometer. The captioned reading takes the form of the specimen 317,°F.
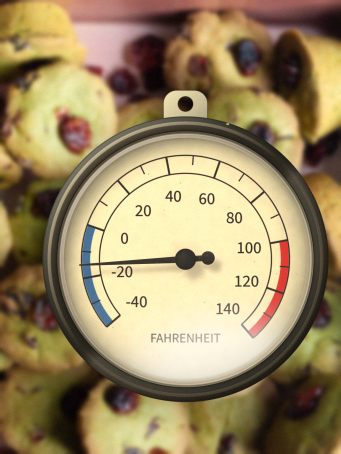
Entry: -15,°F
